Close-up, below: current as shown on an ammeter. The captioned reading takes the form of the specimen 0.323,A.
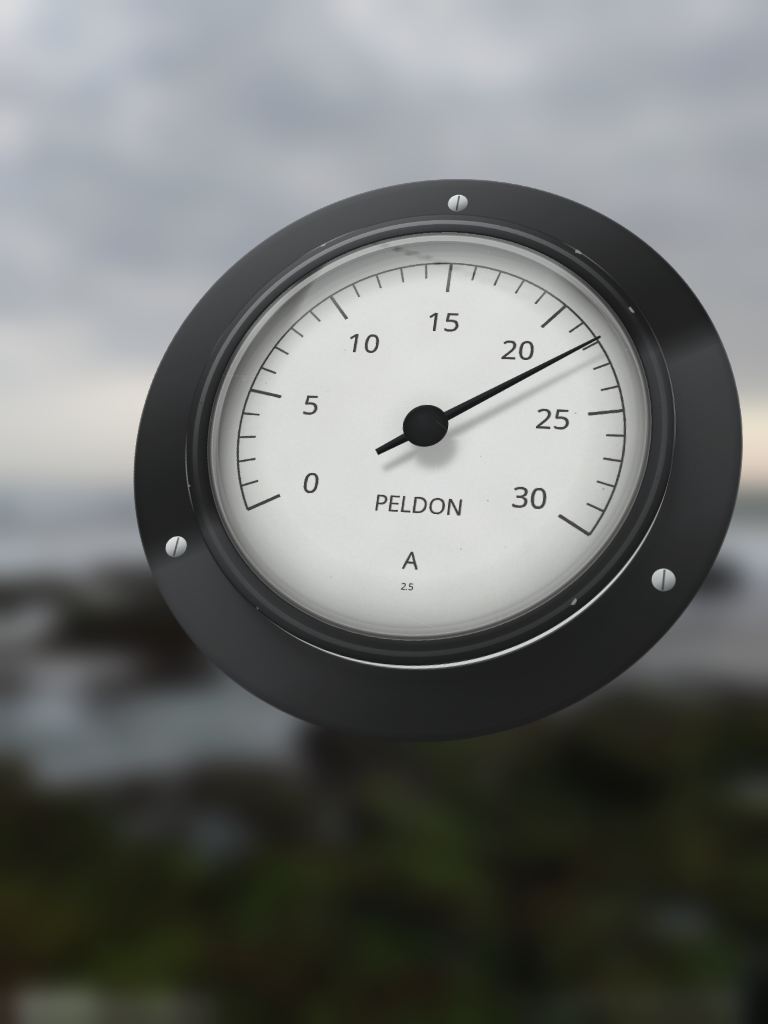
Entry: 22,A
